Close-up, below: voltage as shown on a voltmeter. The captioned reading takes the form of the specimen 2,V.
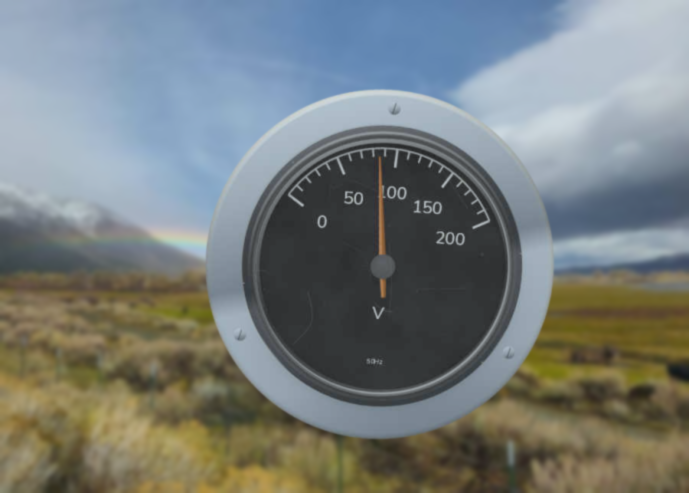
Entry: 85,V
